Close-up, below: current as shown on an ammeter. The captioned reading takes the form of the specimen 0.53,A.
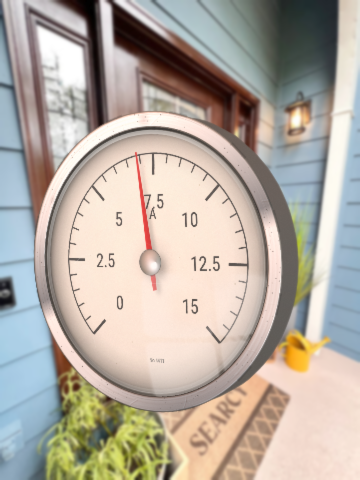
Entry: 7,A
